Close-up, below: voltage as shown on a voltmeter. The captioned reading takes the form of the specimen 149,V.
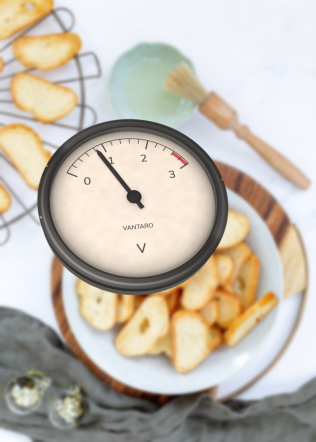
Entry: 0.8,V
